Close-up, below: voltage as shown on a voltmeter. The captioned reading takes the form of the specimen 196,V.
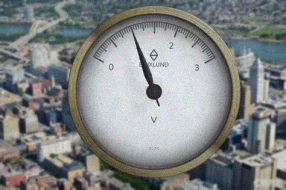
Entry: 1,V
